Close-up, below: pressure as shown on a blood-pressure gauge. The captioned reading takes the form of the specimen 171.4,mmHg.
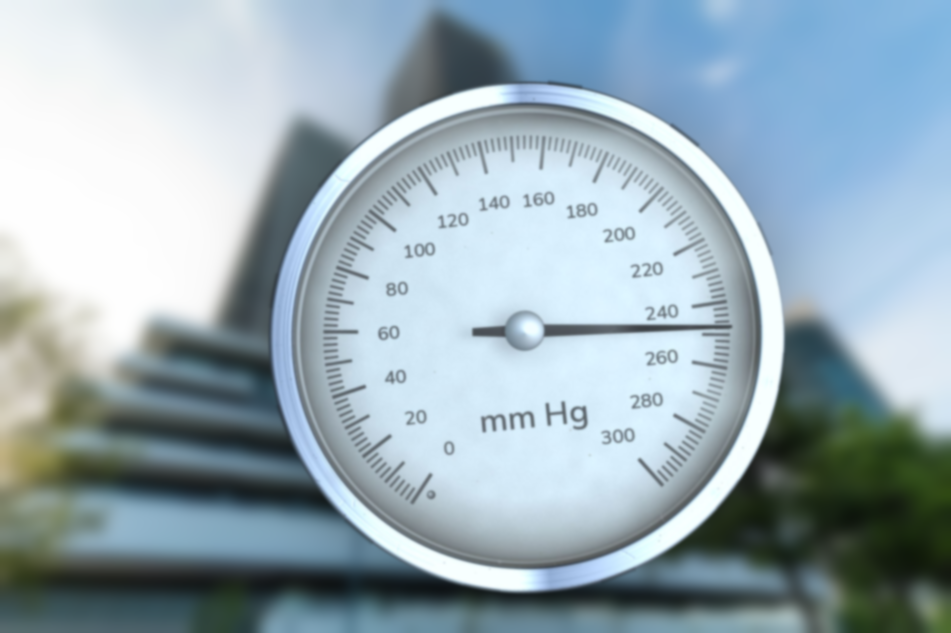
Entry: 248,mmHg
